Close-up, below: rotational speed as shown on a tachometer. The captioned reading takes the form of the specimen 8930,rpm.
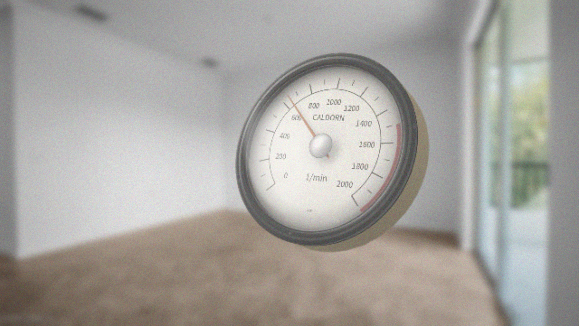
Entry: 650,rpm
